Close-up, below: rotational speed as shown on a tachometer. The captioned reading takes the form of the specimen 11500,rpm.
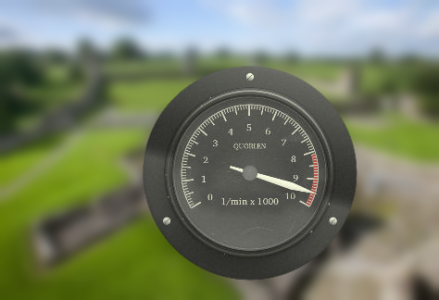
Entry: 9500,rpm
